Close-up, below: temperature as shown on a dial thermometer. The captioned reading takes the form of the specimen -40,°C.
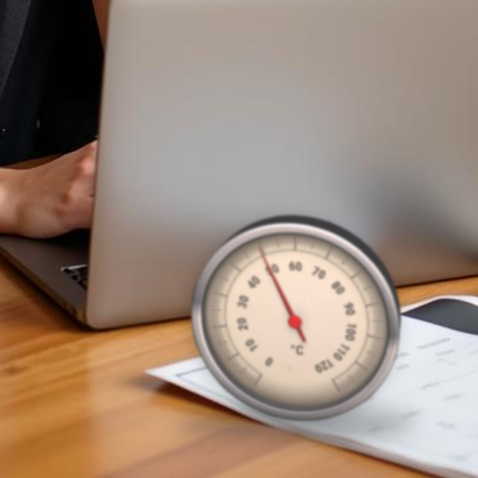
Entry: 50,°C
